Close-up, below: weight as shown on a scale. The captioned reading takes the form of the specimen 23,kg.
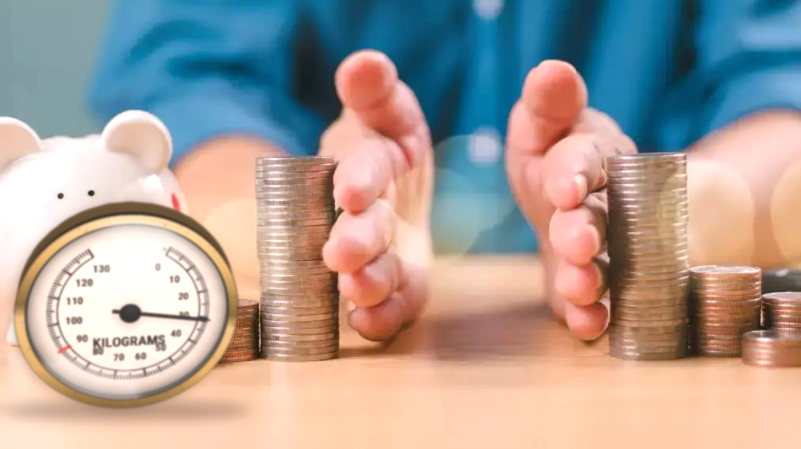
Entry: 30,kg
